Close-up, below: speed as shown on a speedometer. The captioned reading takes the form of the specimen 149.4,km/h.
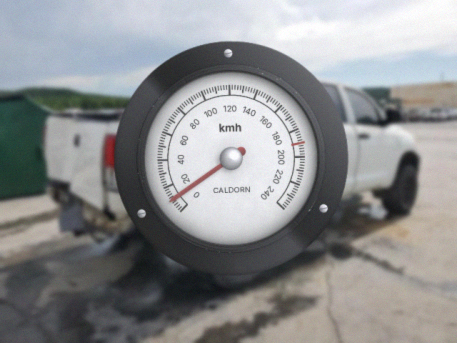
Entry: 10,km/h
